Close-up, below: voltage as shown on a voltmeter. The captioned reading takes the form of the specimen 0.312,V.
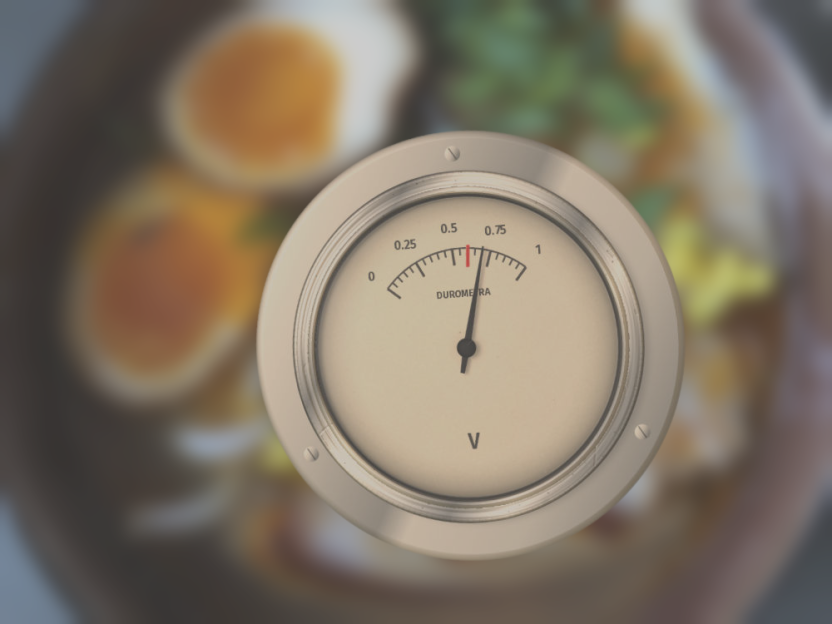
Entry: 0.7,V
